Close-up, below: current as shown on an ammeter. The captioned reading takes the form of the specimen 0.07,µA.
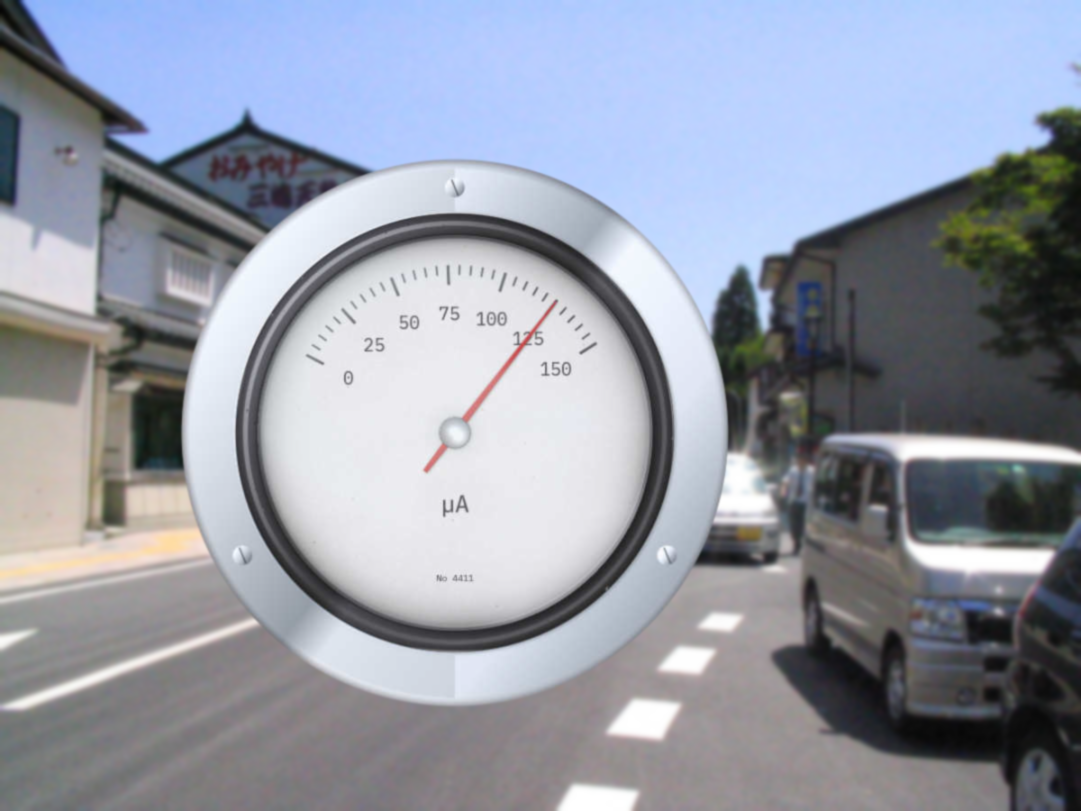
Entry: 125,µA
